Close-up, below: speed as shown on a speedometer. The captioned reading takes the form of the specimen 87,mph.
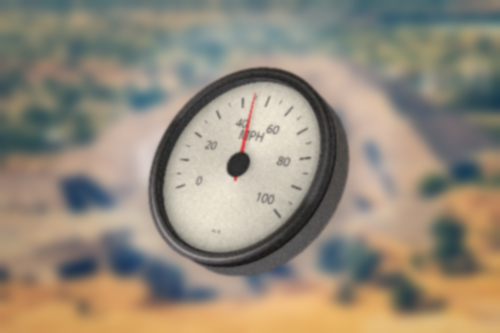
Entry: 45,mph
